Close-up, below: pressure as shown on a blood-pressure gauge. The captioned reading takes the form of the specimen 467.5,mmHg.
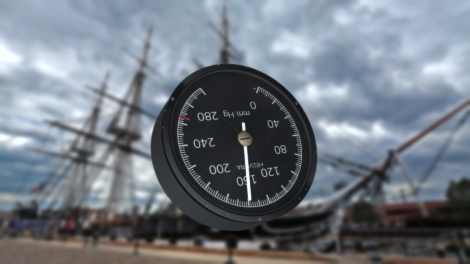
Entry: 160,mmHg
